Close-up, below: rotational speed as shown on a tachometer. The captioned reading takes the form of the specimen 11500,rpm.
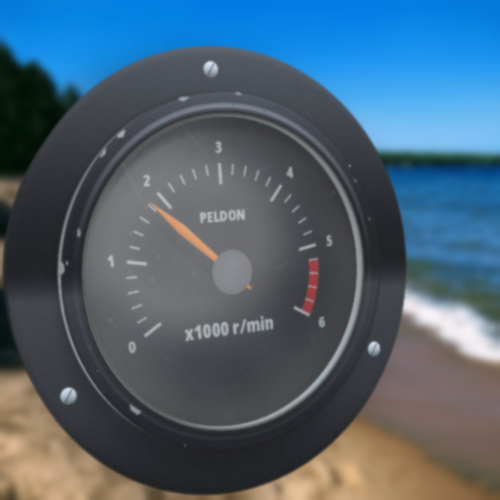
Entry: 1800,rpm
